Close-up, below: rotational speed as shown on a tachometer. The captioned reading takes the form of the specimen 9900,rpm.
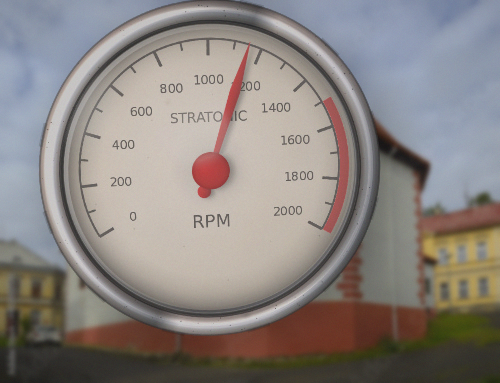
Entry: 1150,rpm
